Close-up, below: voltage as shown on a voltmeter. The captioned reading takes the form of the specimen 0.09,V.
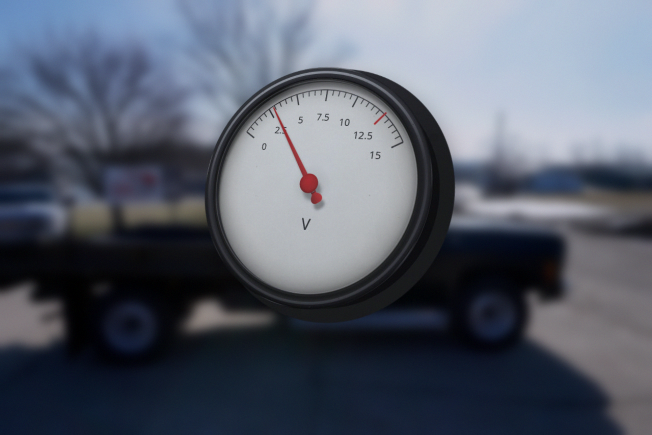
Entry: 3,V
